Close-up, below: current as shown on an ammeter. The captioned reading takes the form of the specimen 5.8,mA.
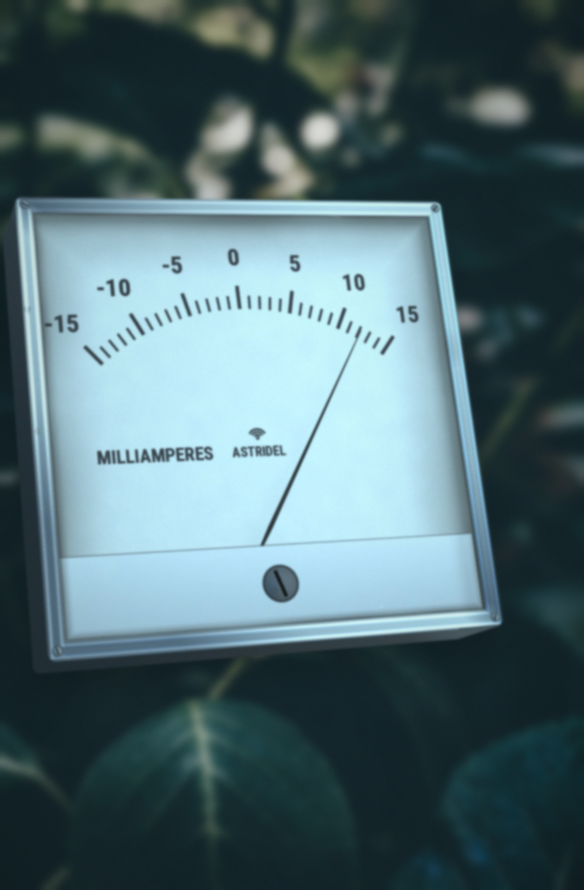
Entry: 12,mA
